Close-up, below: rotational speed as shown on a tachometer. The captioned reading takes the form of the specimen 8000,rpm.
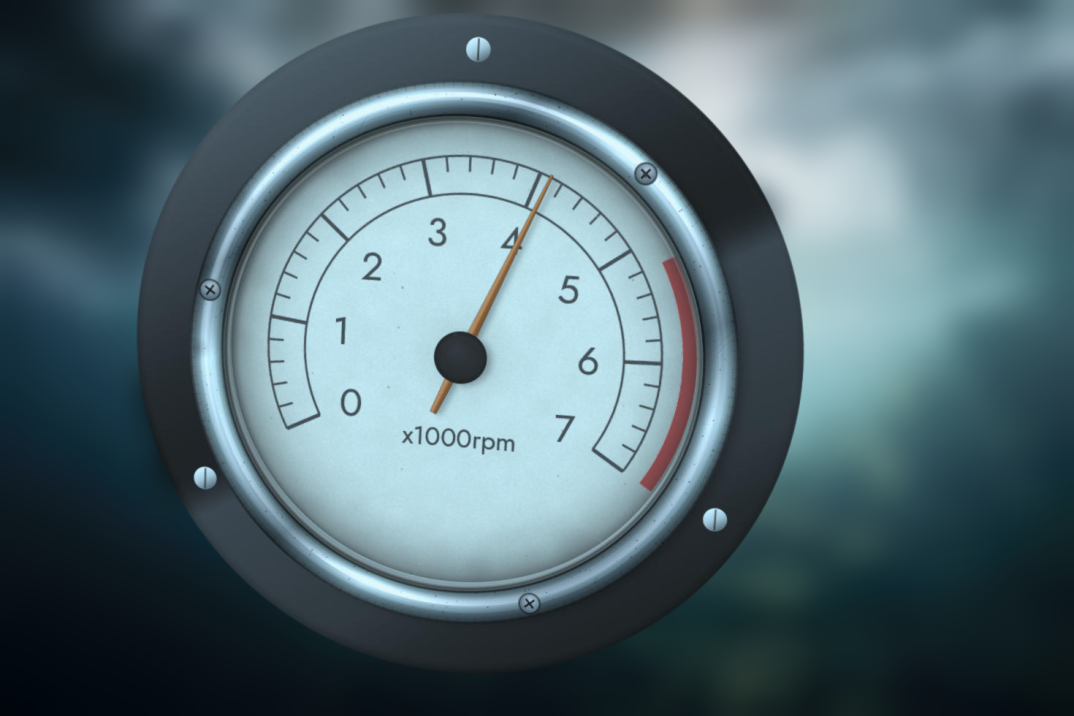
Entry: 4100,rpm
